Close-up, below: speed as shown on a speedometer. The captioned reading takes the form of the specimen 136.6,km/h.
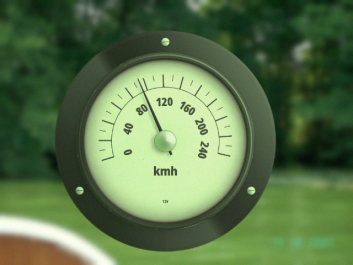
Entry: 95,km/h
